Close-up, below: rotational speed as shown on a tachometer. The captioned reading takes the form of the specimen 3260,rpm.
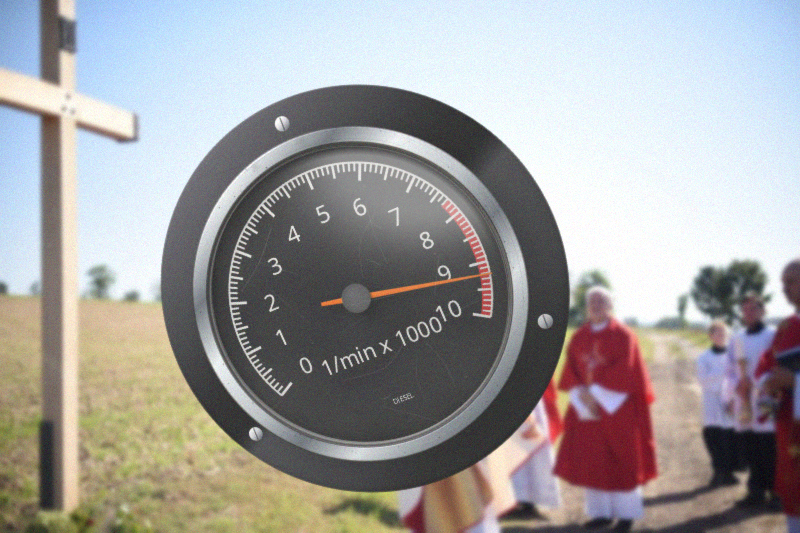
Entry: 9200,rpm
